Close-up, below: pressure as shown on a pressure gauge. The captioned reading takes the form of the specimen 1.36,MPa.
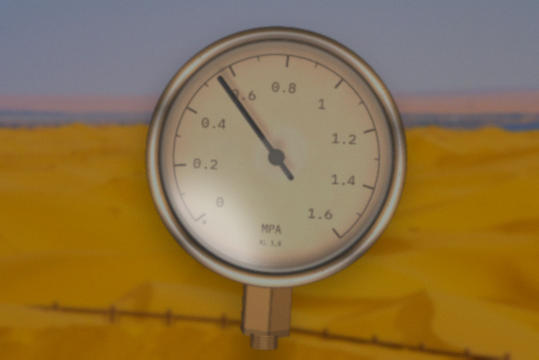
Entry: 0.55,MPa
